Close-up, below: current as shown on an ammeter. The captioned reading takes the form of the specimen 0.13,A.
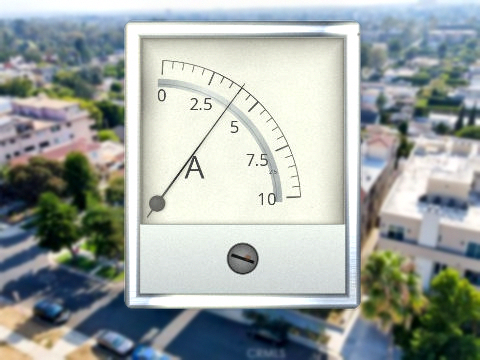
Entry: 4,A
